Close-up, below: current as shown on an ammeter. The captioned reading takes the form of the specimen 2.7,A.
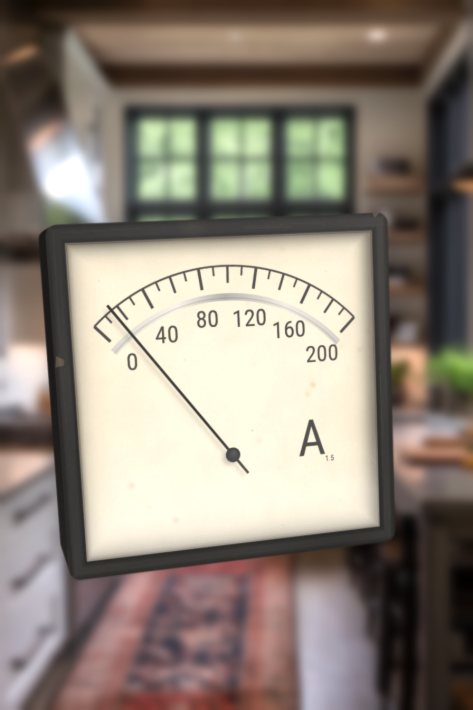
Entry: 15,A
